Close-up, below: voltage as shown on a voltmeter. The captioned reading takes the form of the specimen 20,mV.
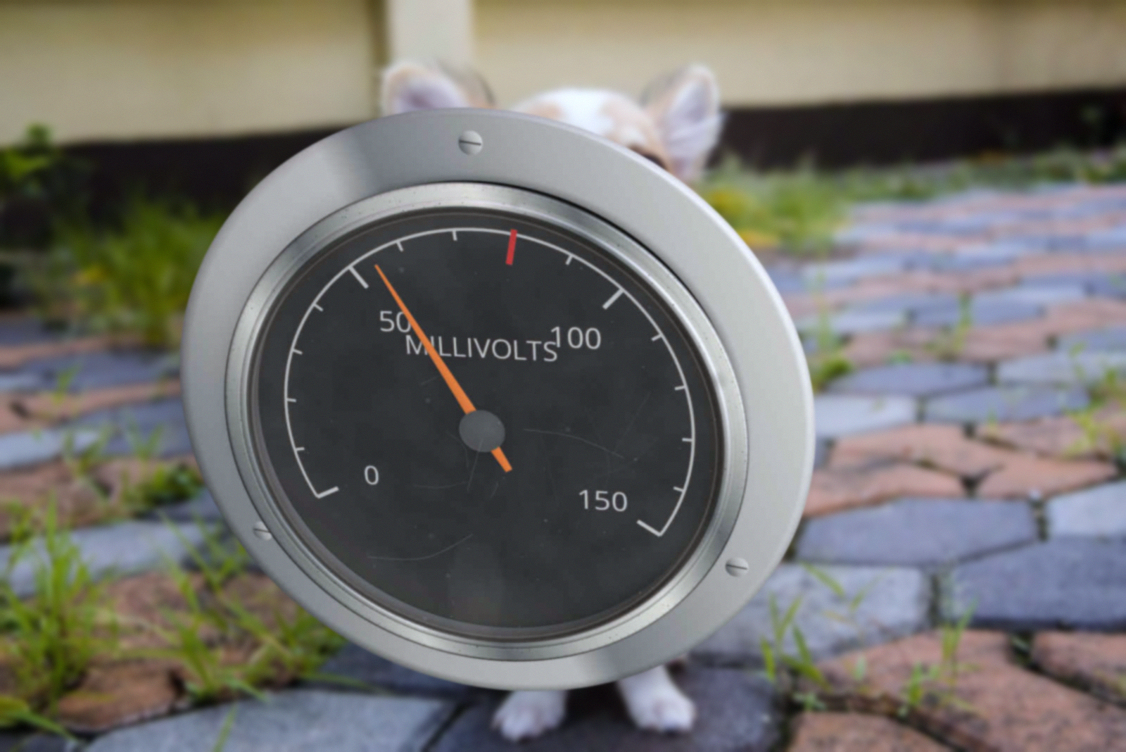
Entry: 55,mV
